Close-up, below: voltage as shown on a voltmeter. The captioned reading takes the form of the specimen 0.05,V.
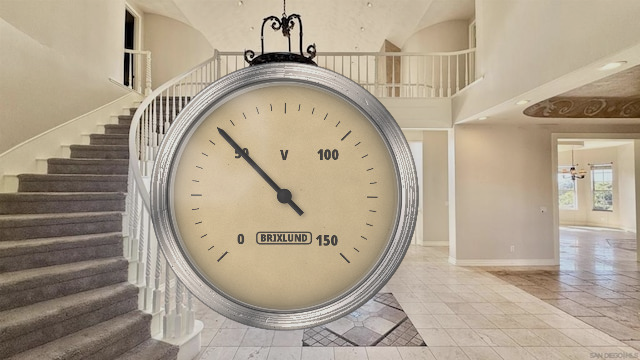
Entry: 50,V
